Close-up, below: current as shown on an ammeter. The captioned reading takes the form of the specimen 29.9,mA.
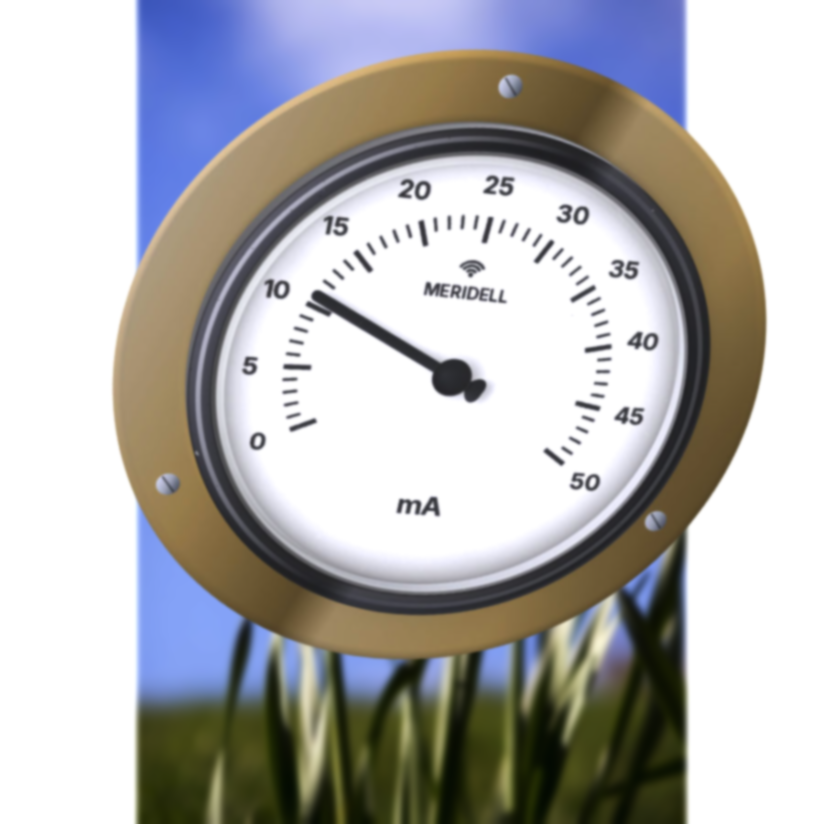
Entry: 11,mA
